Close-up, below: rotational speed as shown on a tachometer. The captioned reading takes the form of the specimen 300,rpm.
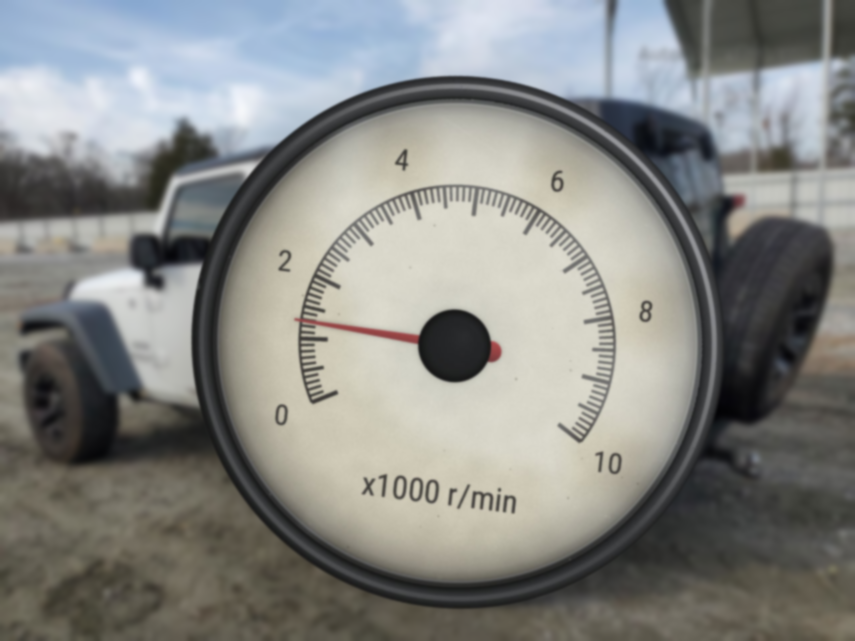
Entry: 1300,rpm
